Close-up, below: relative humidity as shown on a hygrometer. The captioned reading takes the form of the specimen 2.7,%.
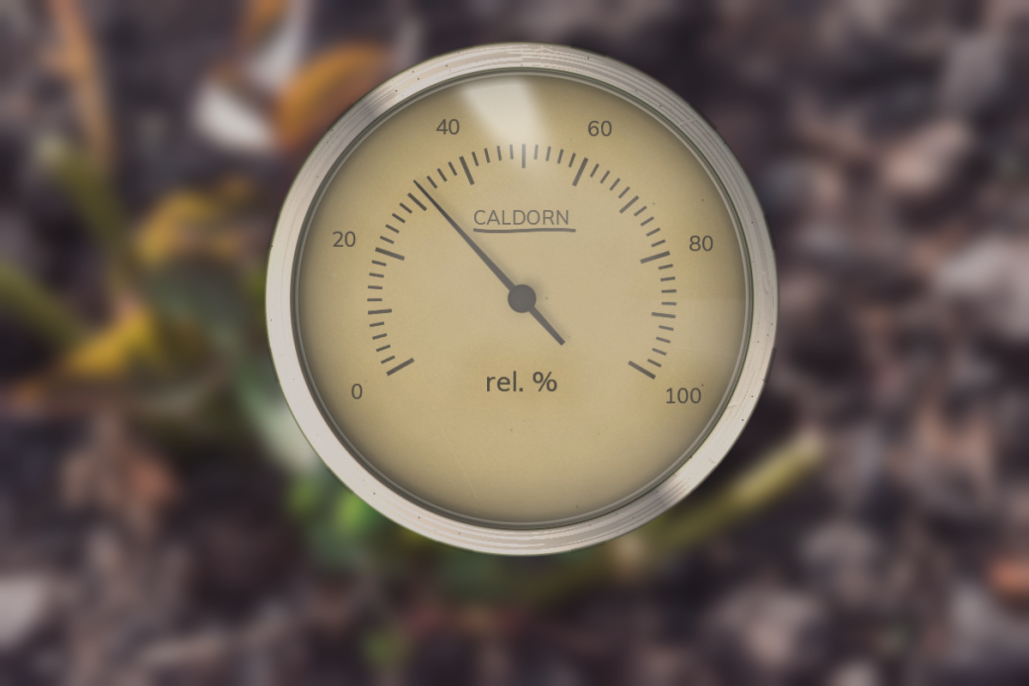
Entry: 32,%
